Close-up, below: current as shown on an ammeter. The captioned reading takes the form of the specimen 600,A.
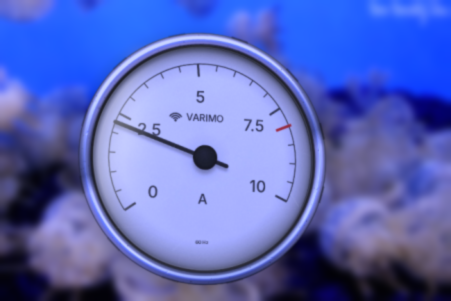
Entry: 2.25,A
